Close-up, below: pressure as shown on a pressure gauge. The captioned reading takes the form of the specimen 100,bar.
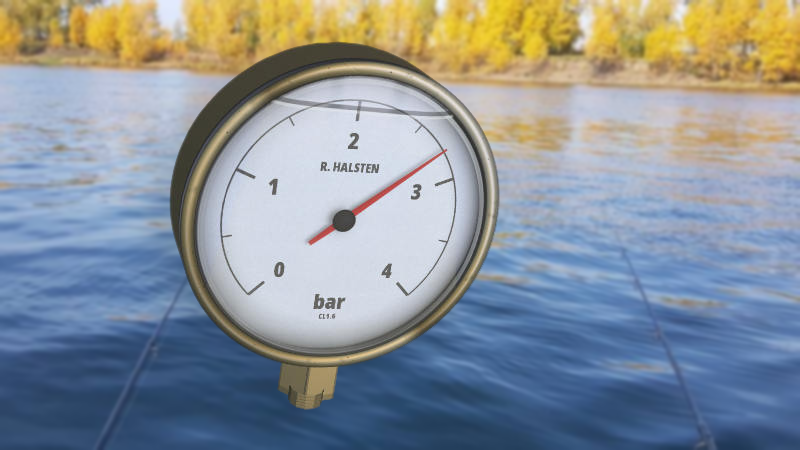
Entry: 2.75,bar
